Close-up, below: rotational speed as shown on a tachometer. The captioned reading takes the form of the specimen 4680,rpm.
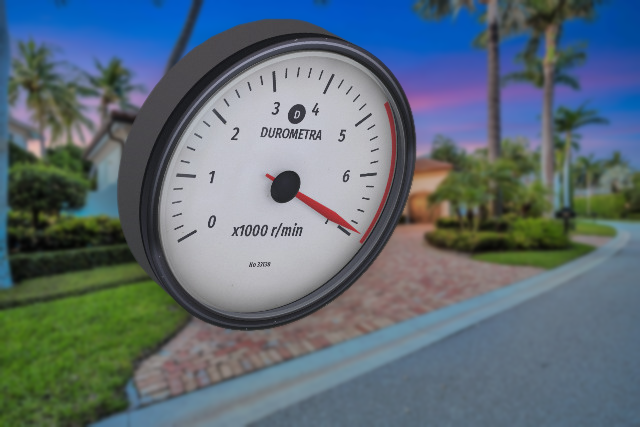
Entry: 6900,rpm
